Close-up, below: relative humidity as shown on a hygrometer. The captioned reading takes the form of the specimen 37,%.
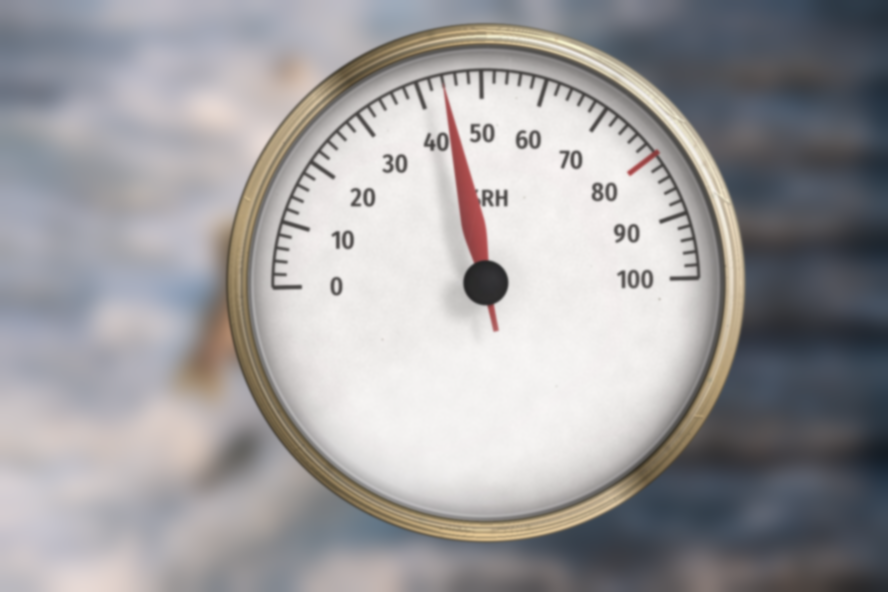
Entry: 44,%
